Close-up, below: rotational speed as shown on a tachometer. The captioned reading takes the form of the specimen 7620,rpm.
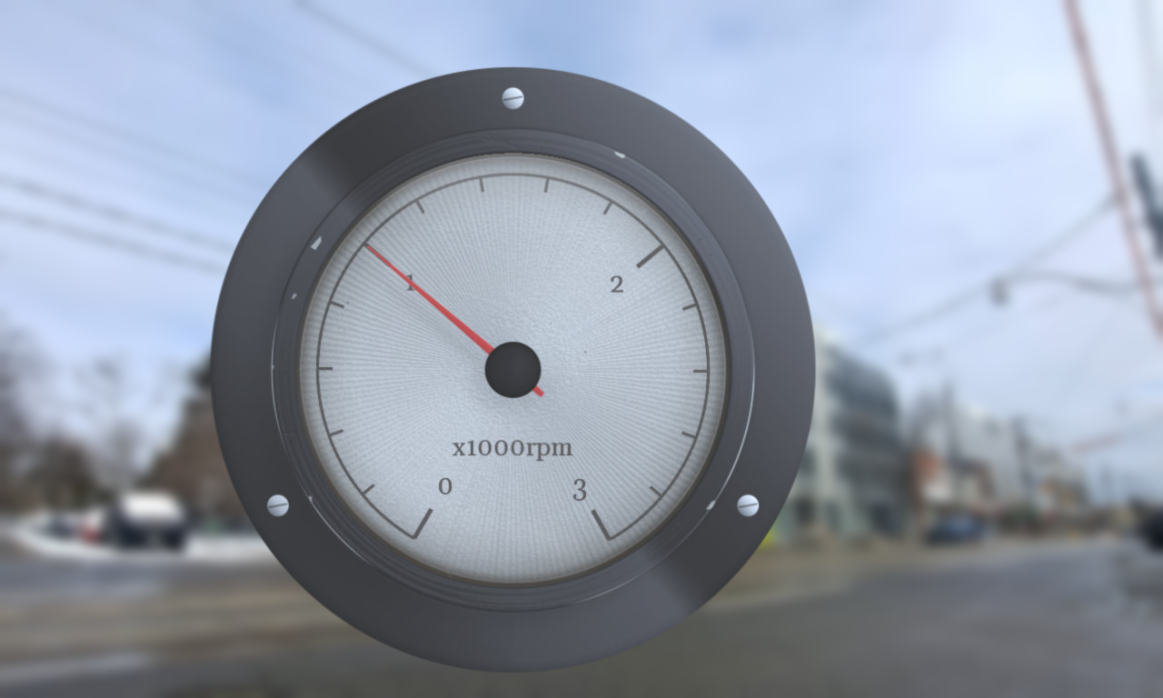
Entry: 1000,rpm
